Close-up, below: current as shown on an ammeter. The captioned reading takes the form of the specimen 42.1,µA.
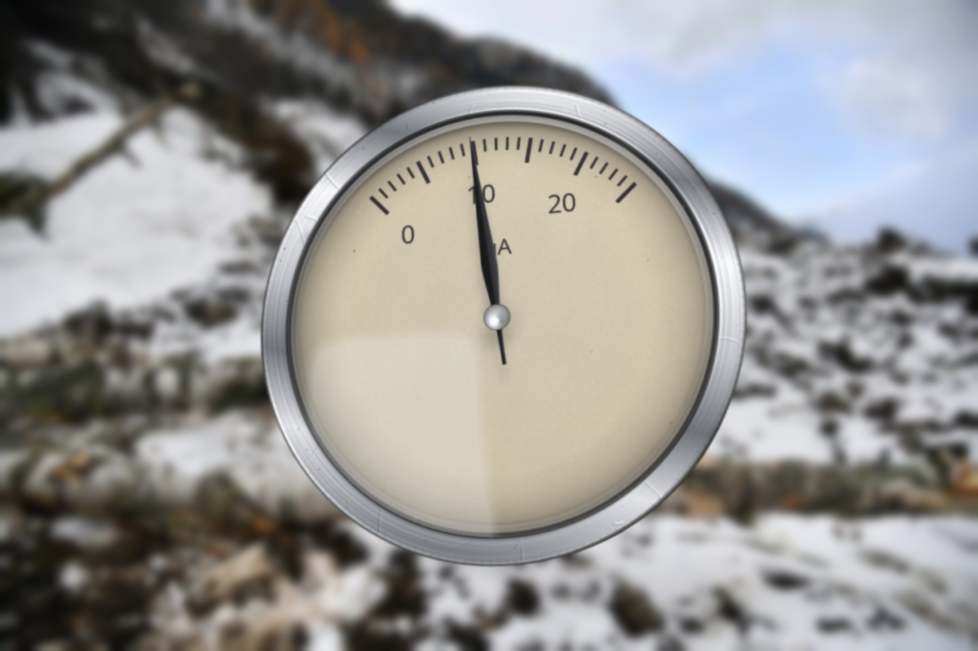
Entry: 10,µA
